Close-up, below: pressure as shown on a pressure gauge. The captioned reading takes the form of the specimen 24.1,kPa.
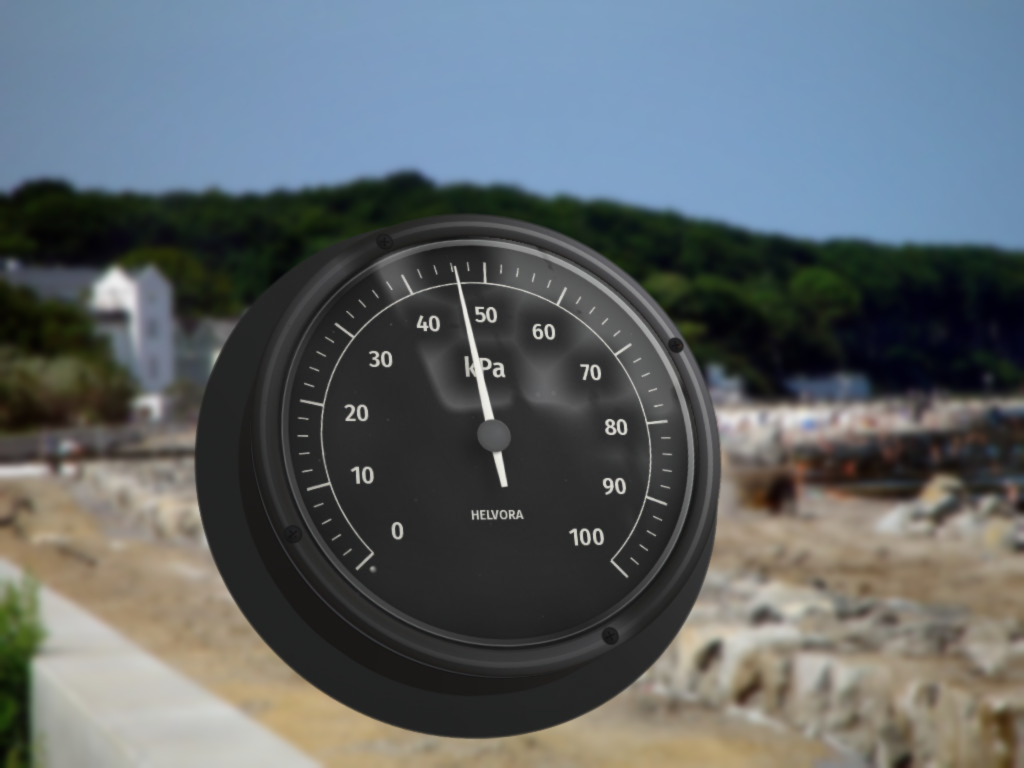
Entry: 46,kPa
